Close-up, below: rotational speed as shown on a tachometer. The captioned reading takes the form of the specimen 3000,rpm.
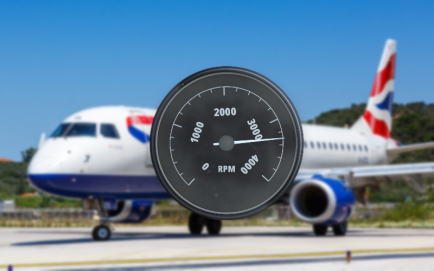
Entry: 3300,rpm
